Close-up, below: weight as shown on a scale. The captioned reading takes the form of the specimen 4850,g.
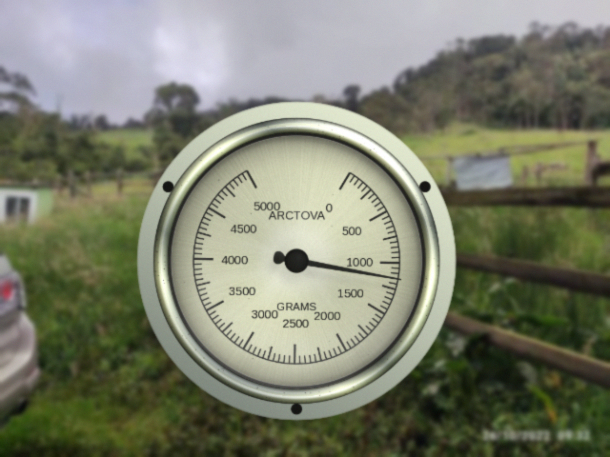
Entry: 1150,g
